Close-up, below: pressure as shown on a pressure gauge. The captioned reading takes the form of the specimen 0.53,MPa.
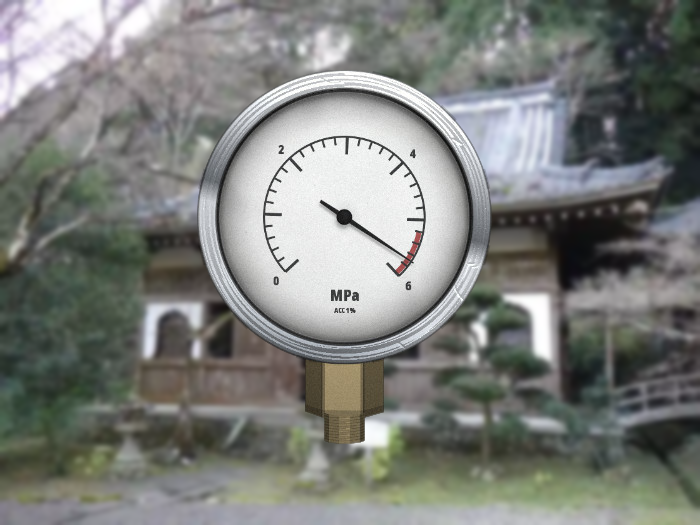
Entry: 5.7,MPa
